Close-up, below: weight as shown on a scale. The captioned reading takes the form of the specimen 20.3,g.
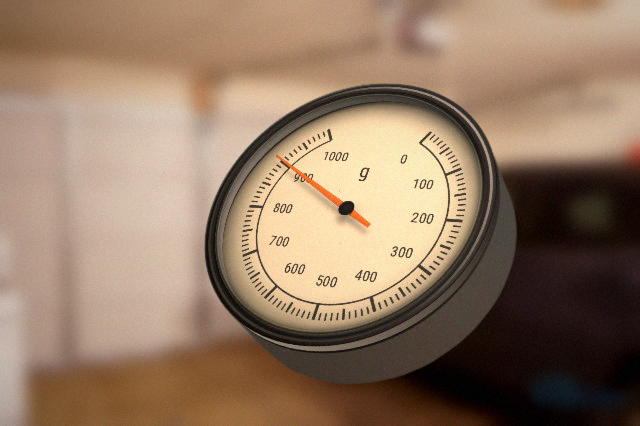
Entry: 900,g
